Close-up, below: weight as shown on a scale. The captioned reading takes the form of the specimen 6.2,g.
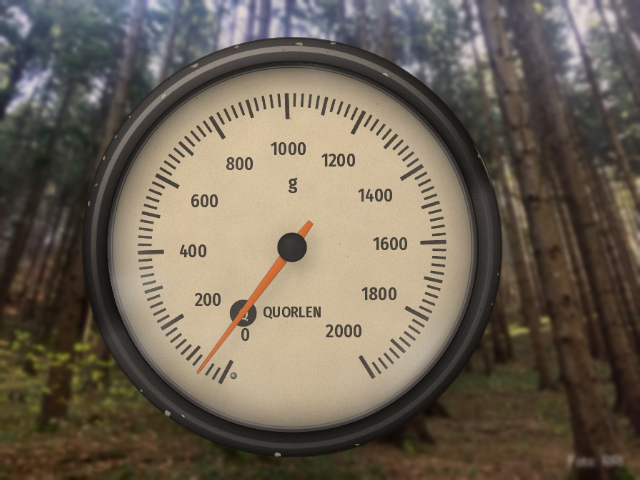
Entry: 60,g
